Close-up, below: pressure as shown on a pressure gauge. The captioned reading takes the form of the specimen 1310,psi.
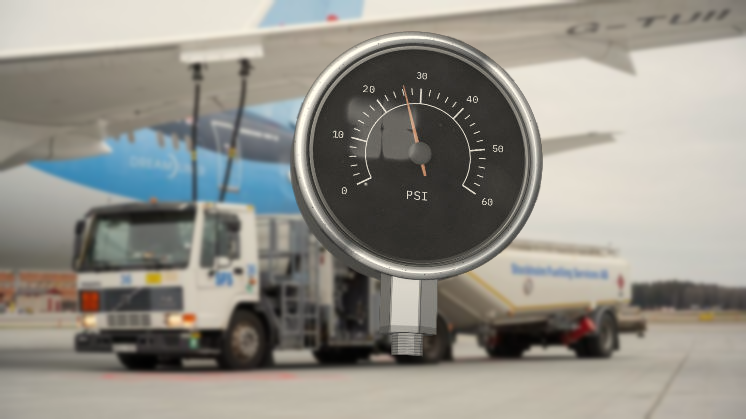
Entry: 26,psi
